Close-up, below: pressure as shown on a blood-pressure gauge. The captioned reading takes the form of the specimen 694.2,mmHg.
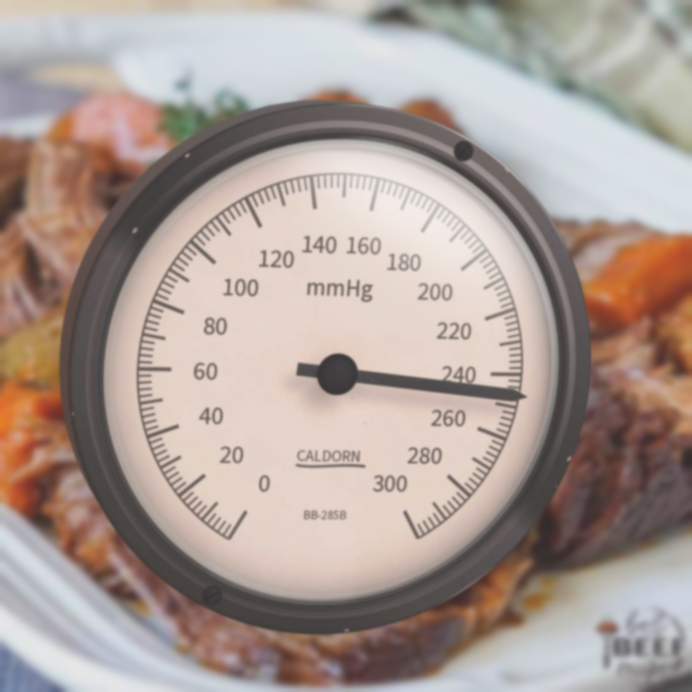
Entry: 246,mmHg
